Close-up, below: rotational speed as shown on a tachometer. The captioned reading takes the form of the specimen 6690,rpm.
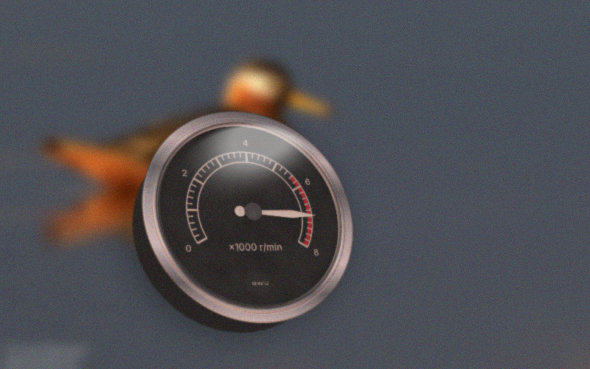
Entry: 7000,rpm
